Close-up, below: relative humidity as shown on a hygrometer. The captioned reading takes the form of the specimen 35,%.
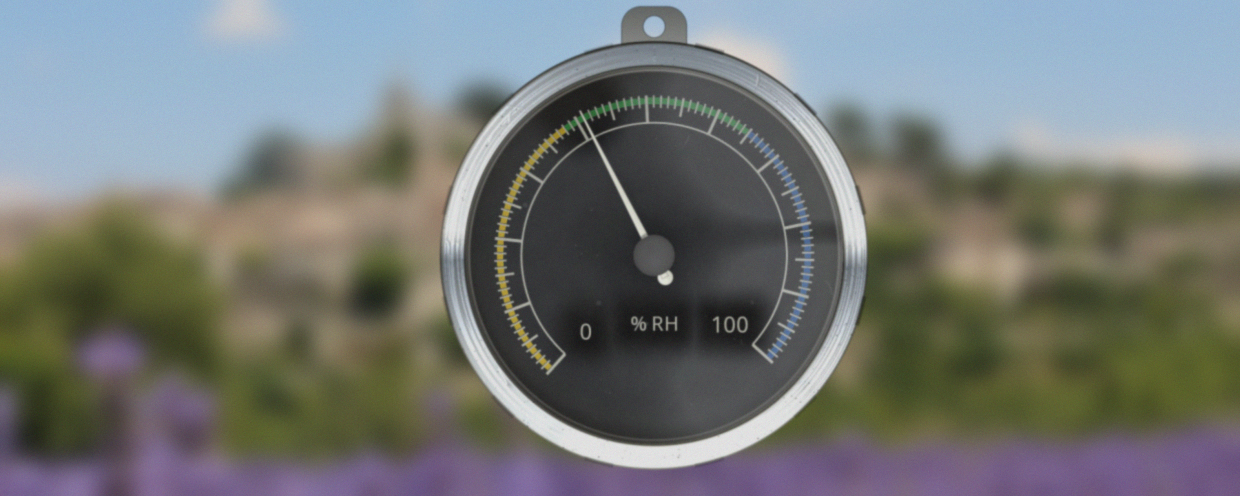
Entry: 41,%
